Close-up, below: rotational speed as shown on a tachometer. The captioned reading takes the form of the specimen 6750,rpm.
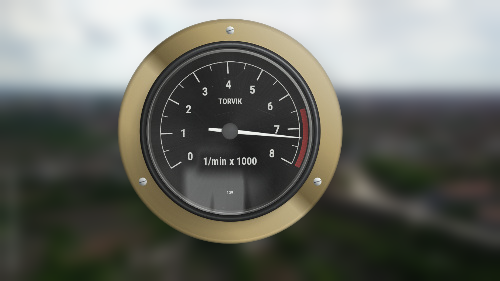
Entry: 7250,rpm
